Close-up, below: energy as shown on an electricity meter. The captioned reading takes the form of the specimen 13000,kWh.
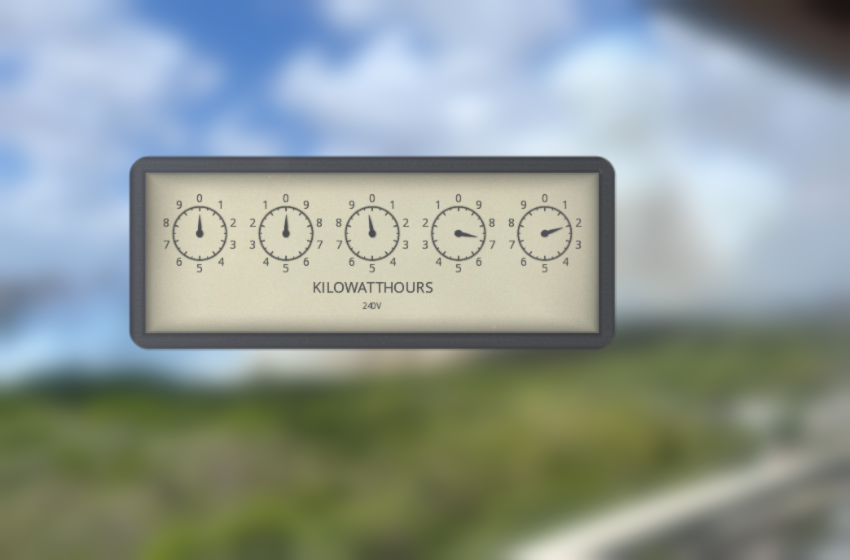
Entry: 99972,kWh
